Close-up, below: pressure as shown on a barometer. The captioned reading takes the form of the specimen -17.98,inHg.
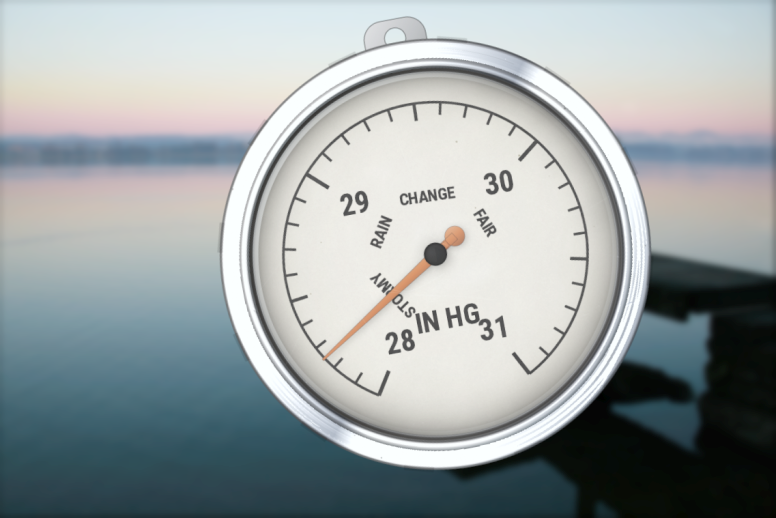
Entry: 28.25,inHg
